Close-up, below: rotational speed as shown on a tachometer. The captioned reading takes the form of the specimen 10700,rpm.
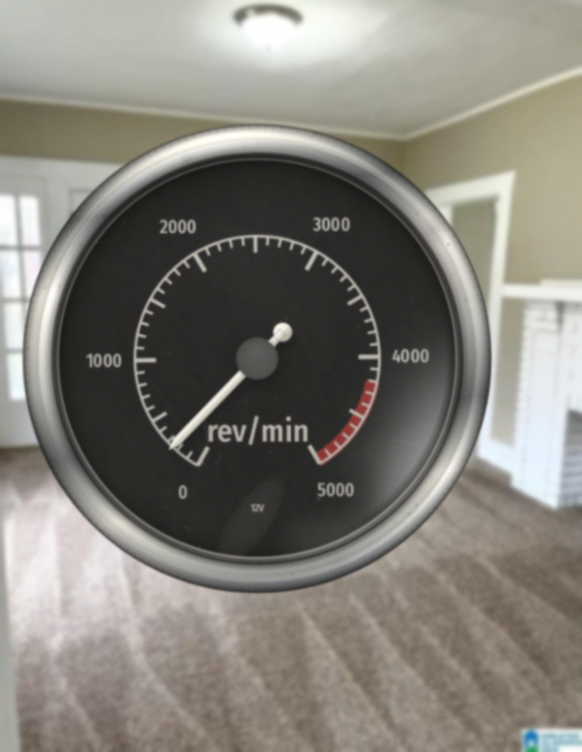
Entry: 250,rpm
